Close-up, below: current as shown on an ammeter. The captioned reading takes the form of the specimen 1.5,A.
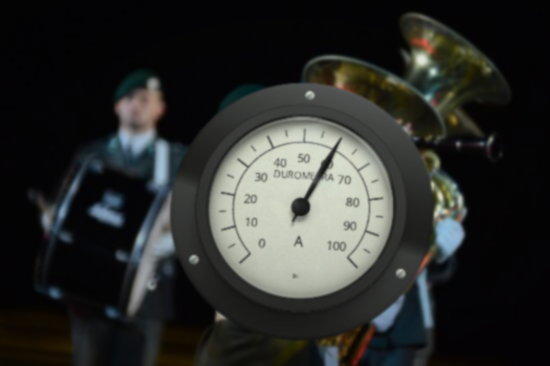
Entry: 60,A
